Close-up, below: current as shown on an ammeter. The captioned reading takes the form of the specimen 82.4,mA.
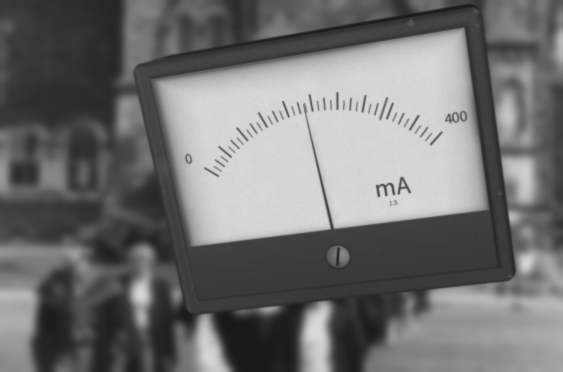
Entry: 190,mA
